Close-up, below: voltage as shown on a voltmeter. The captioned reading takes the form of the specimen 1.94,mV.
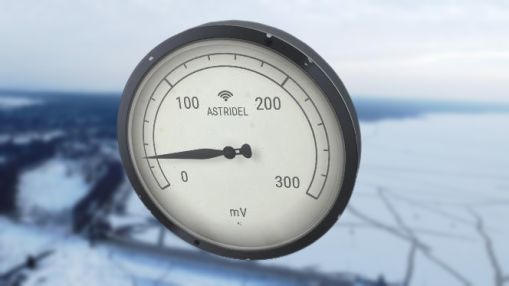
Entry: 30,mV
